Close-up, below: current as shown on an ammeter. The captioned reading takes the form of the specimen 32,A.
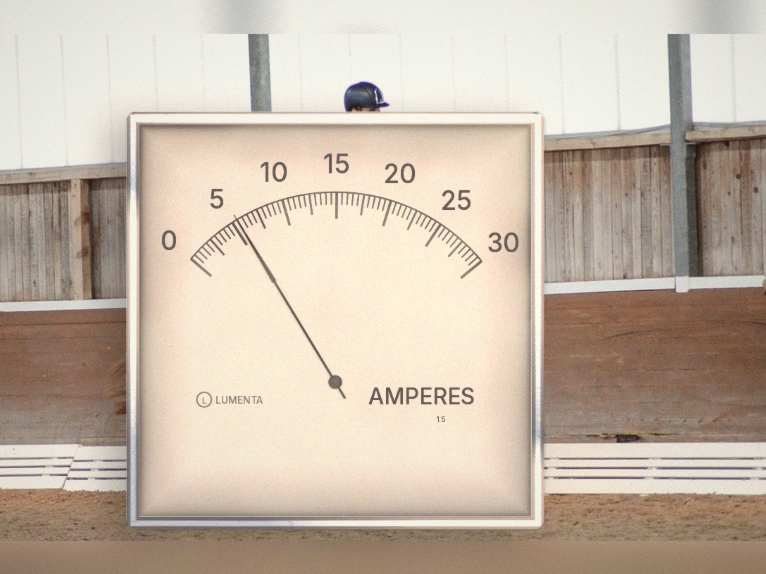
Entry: 5.5,A
